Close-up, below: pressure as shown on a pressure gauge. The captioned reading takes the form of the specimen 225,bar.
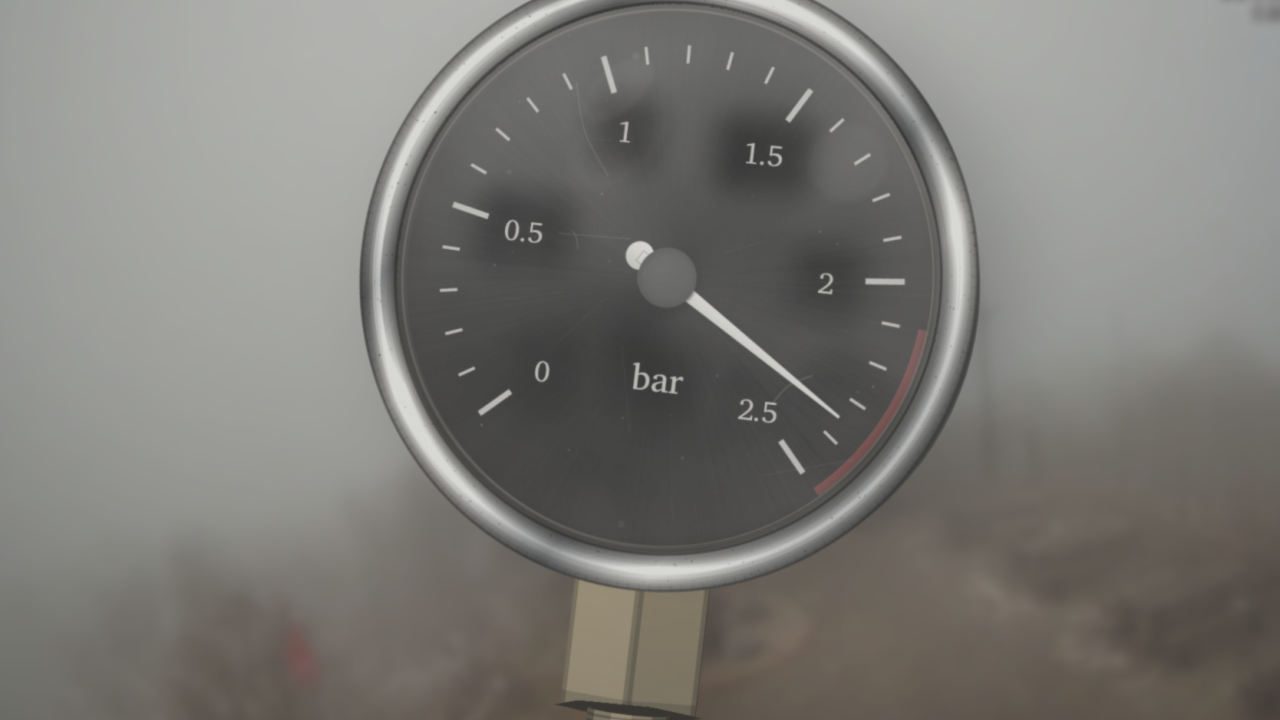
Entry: 2.35,bar
